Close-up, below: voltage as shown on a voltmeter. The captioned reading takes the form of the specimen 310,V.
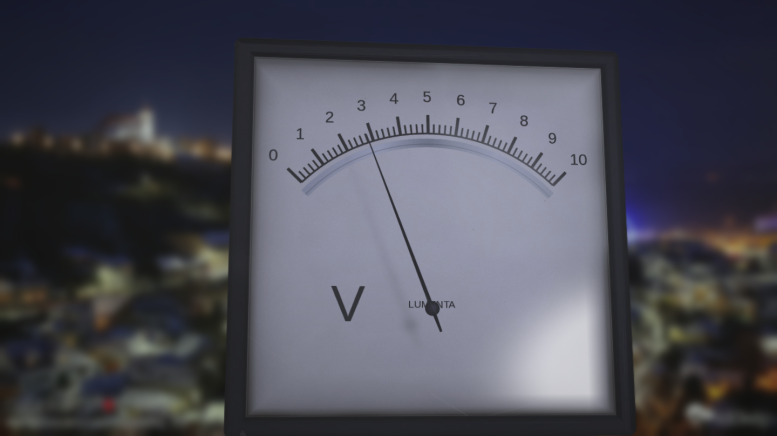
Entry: 2.8,V
